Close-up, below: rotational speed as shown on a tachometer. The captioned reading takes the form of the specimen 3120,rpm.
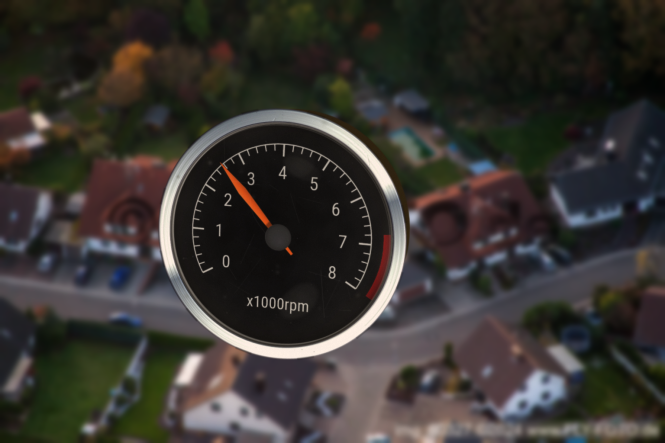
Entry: 2600,rpm
